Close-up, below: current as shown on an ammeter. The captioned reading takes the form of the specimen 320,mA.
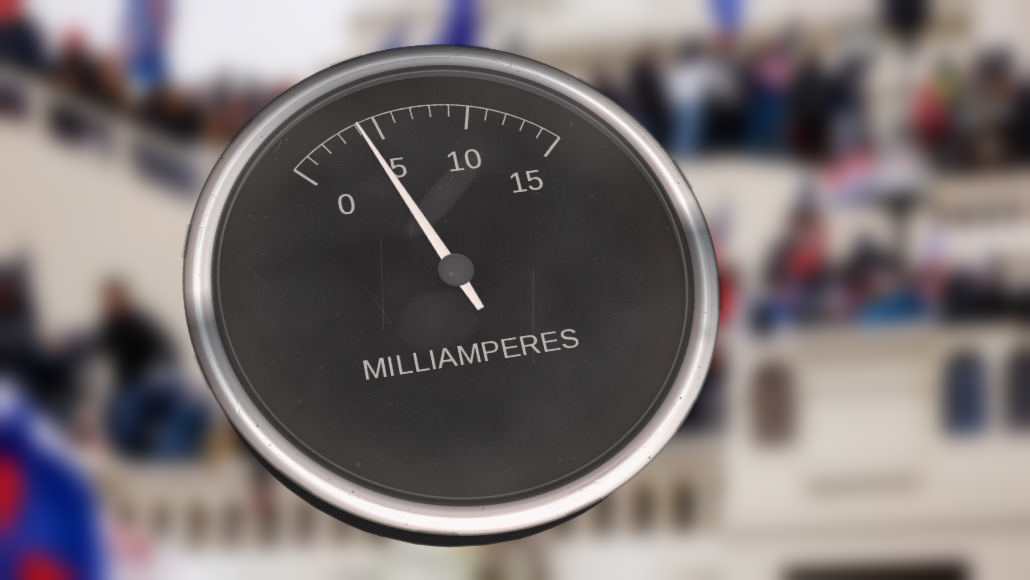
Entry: 4,mA
